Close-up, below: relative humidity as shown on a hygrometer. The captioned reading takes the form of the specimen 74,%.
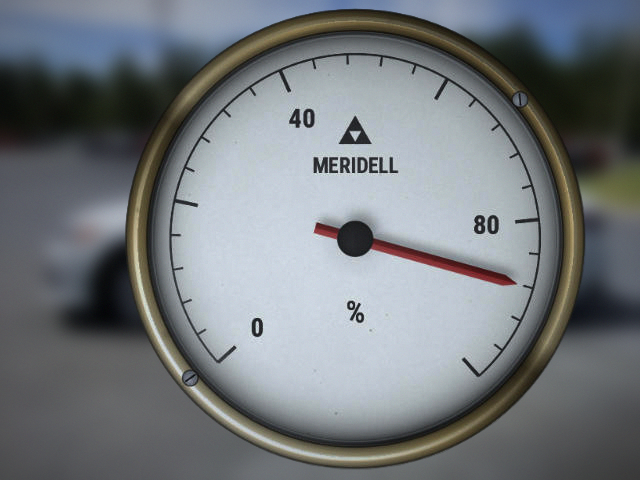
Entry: 88,%
